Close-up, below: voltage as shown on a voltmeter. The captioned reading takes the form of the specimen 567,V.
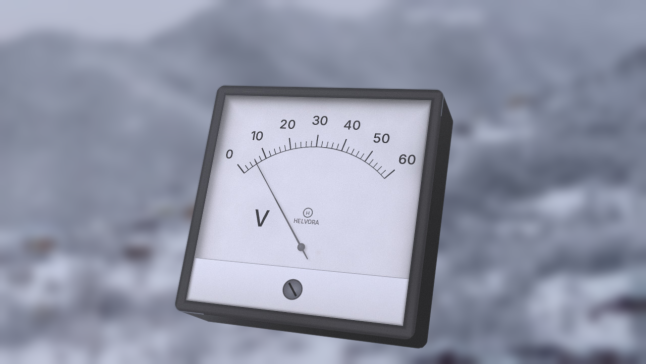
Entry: 6,V
